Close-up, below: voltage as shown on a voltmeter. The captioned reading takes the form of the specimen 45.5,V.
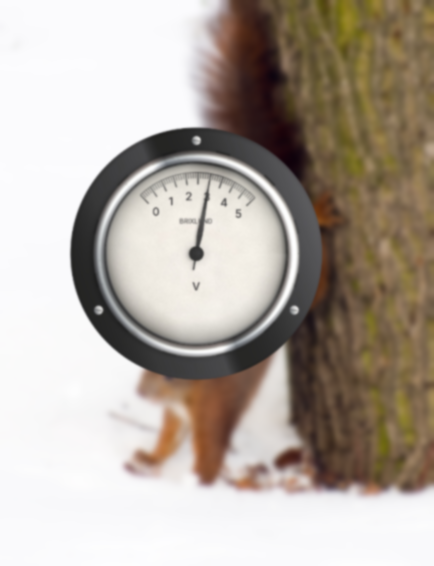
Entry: 3,V
